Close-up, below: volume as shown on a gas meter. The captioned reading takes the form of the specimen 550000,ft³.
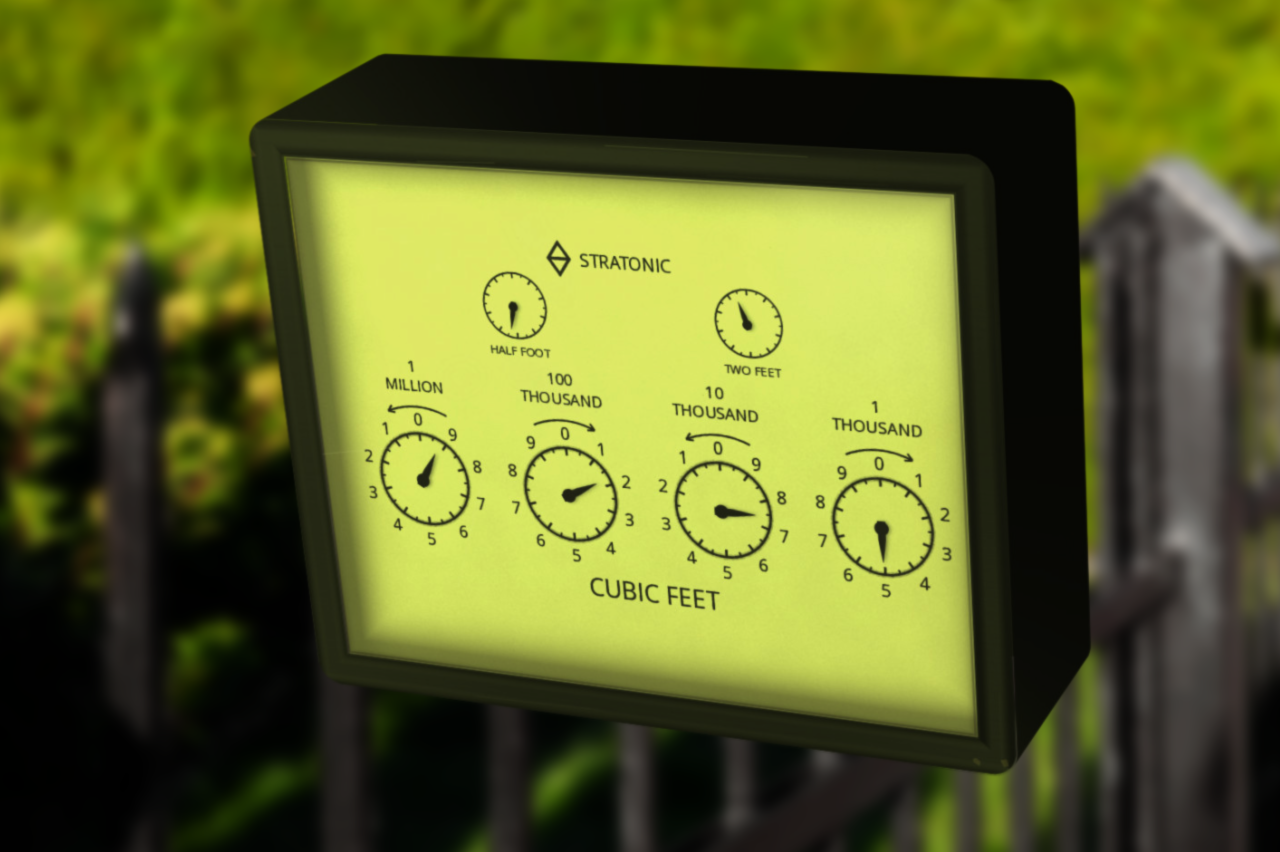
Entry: 917500,ft³
